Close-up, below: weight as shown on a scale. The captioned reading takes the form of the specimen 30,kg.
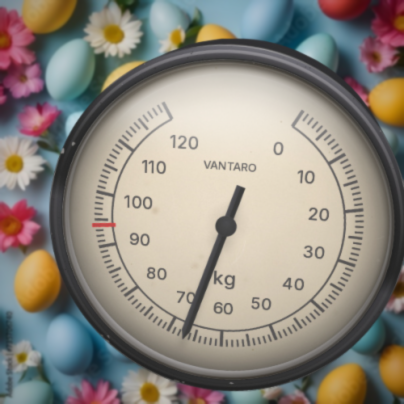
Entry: 67,kg
